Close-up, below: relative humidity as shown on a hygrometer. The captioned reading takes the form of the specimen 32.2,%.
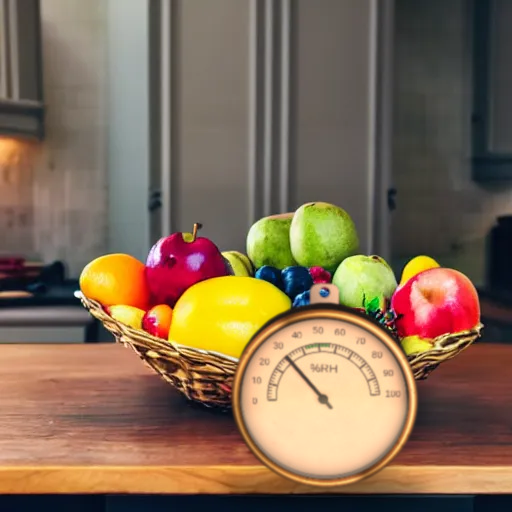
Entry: 30,%
